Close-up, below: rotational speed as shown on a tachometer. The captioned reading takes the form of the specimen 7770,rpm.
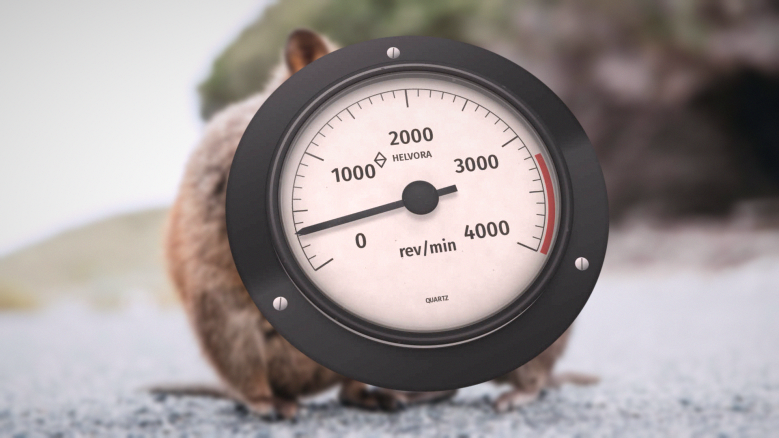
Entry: 300,rpm
